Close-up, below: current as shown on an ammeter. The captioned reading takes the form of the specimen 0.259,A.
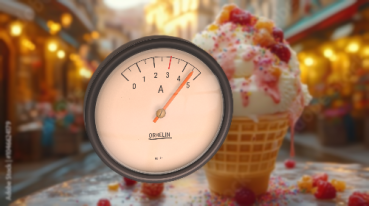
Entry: 4.5,A
